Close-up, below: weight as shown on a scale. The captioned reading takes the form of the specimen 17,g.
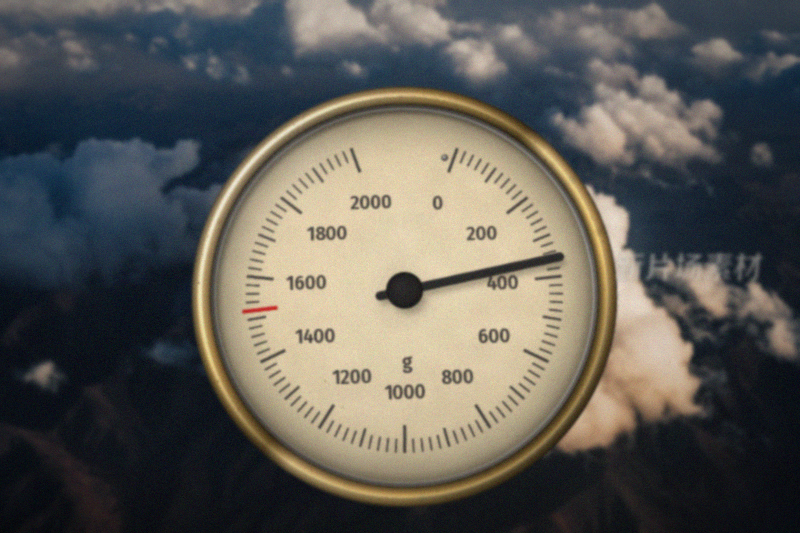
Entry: 360,g
